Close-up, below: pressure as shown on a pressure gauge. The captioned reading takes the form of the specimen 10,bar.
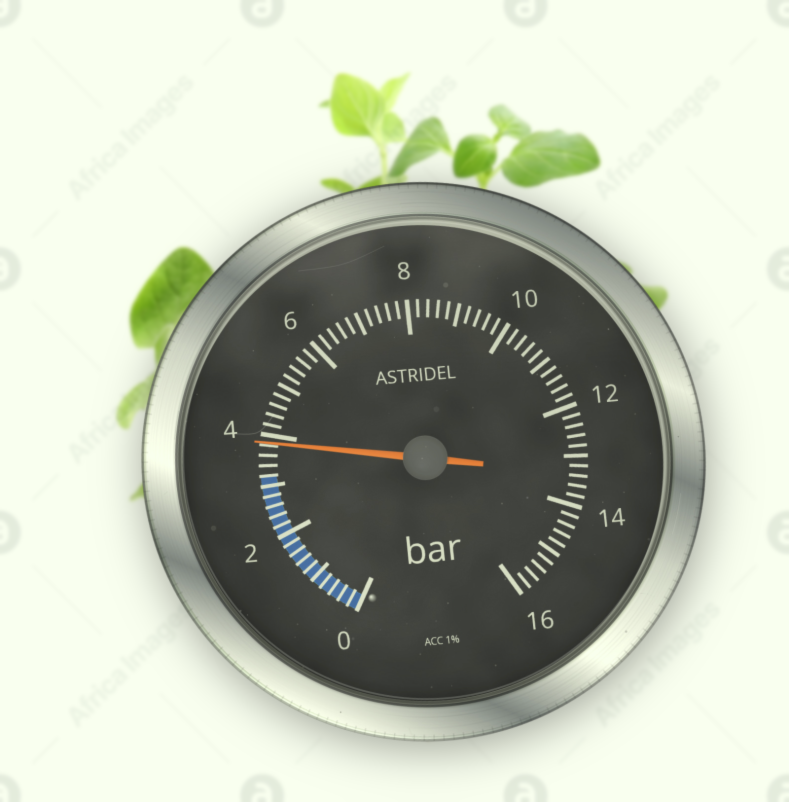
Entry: 3.8,bar
